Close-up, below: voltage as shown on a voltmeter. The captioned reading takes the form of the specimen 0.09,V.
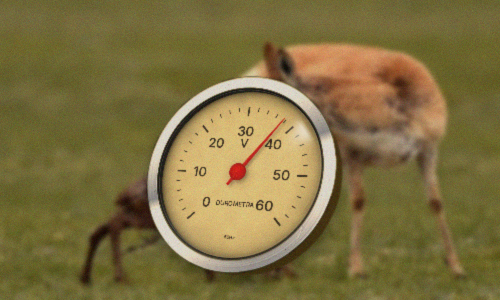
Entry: 38,V
